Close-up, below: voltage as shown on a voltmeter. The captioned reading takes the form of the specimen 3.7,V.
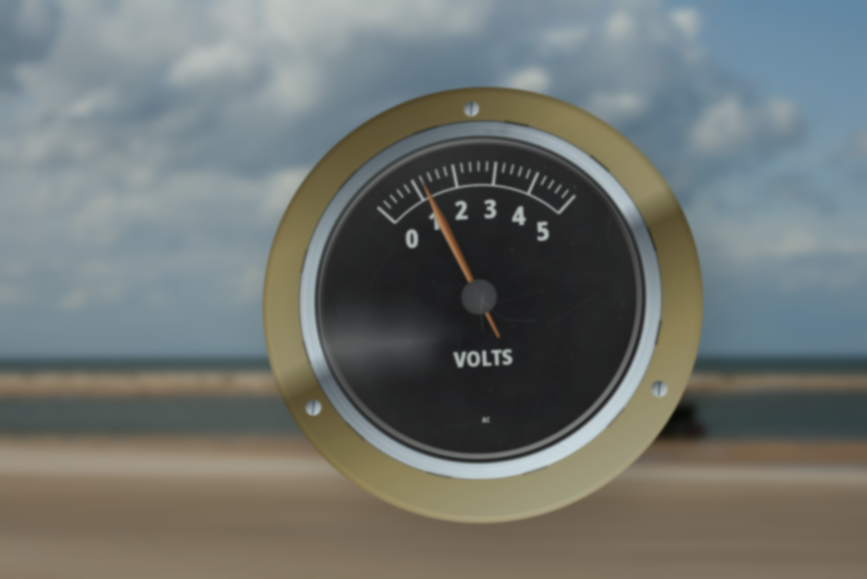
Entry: 1.2,V
